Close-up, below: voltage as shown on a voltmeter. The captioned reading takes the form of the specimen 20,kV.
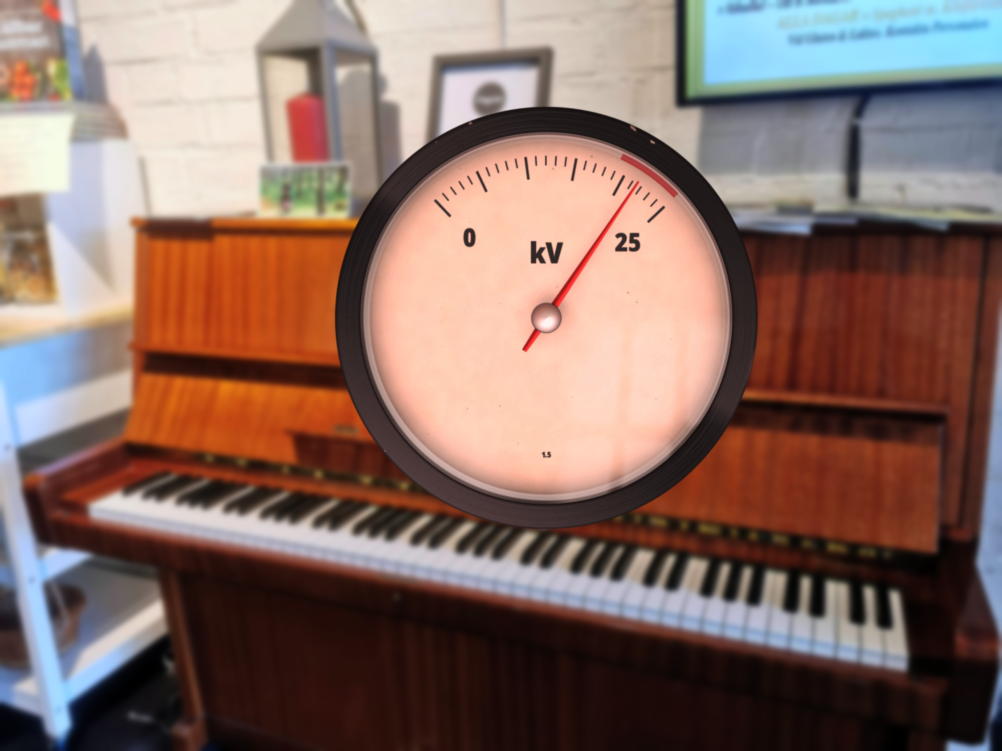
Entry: 21.5,kV
